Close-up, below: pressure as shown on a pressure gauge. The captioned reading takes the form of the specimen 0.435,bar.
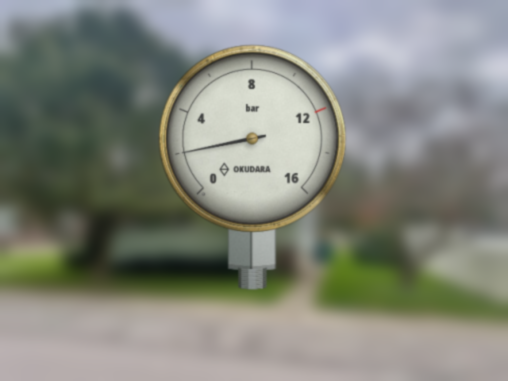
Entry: 2,bar
